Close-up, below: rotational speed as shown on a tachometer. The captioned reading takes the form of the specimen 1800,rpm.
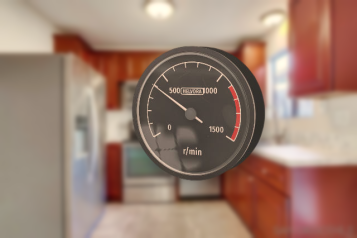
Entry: 400,rpm
